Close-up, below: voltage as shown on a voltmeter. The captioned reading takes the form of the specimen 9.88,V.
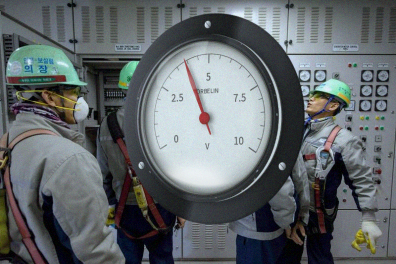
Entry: 4,V
